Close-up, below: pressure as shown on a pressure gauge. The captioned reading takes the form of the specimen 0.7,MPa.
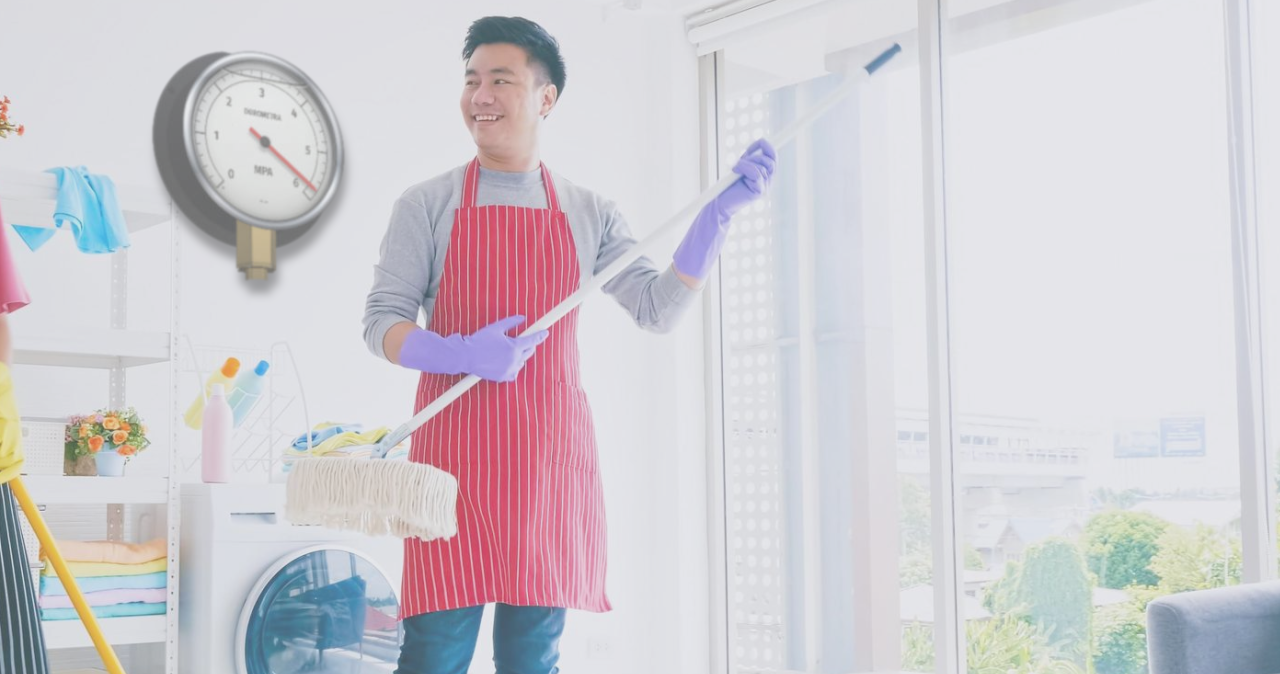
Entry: 5.8,MPa
